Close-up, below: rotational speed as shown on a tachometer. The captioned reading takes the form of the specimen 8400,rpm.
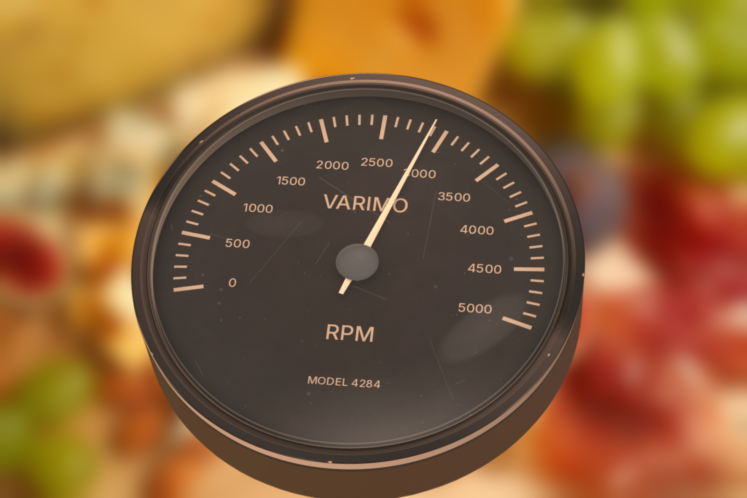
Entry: 2900,rpm
